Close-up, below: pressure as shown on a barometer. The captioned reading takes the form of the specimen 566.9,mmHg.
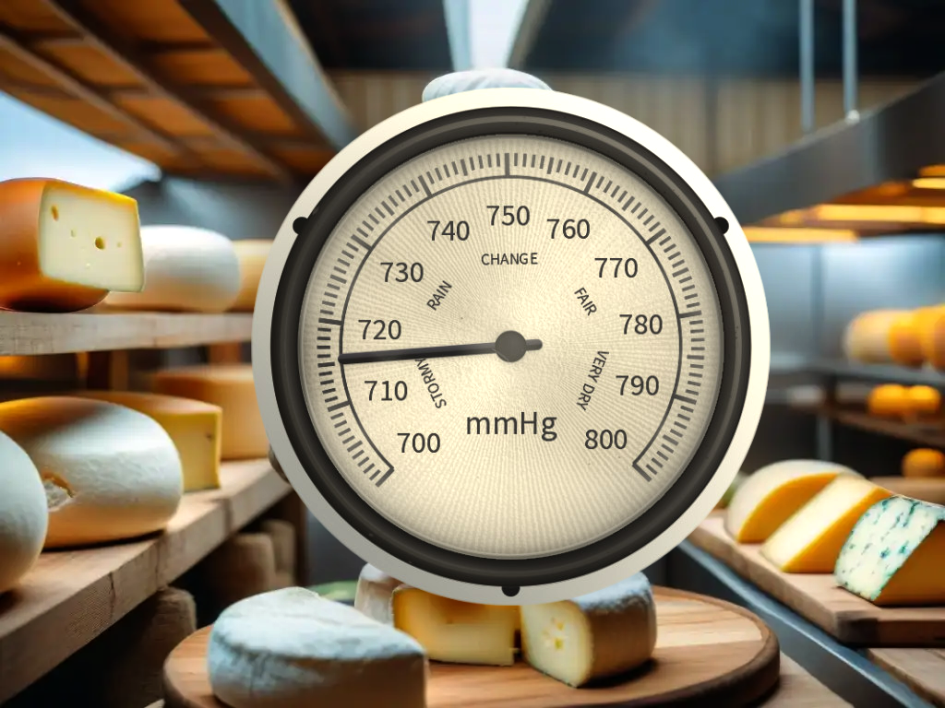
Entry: 715.5,mmHg
